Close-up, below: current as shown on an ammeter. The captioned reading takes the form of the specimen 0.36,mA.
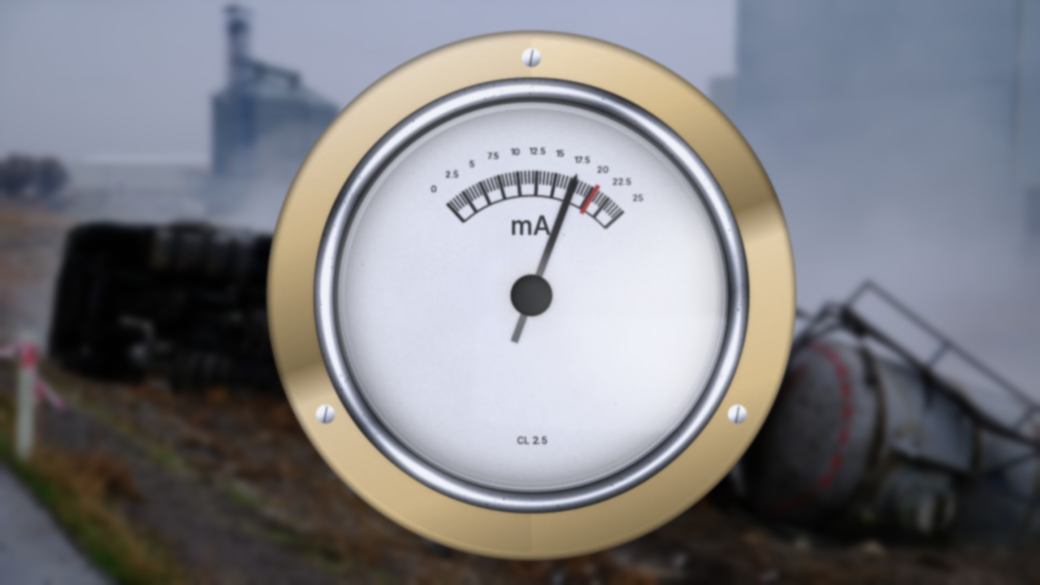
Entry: 17.5,mA
